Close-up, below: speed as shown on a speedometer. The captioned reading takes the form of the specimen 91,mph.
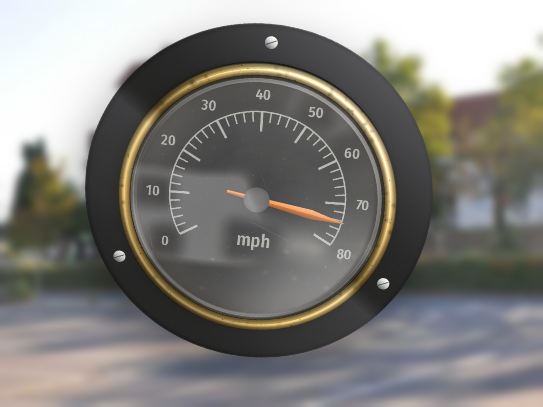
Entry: 74,mph
